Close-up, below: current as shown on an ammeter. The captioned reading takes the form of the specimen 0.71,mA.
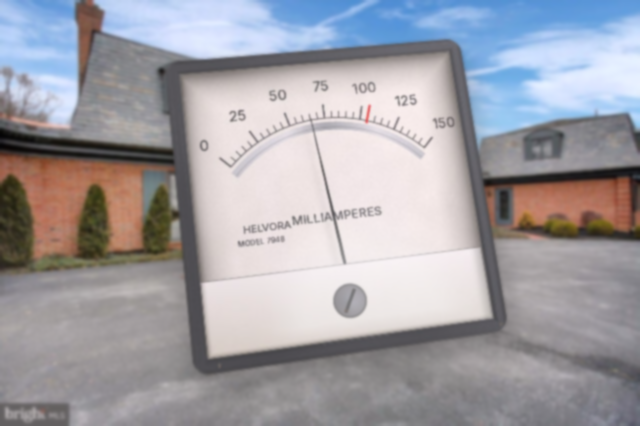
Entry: 65,mA
